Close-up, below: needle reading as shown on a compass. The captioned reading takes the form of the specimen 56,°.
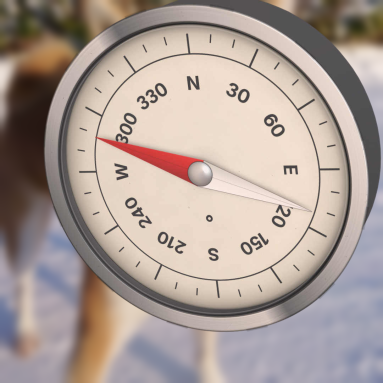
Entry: 290,°
